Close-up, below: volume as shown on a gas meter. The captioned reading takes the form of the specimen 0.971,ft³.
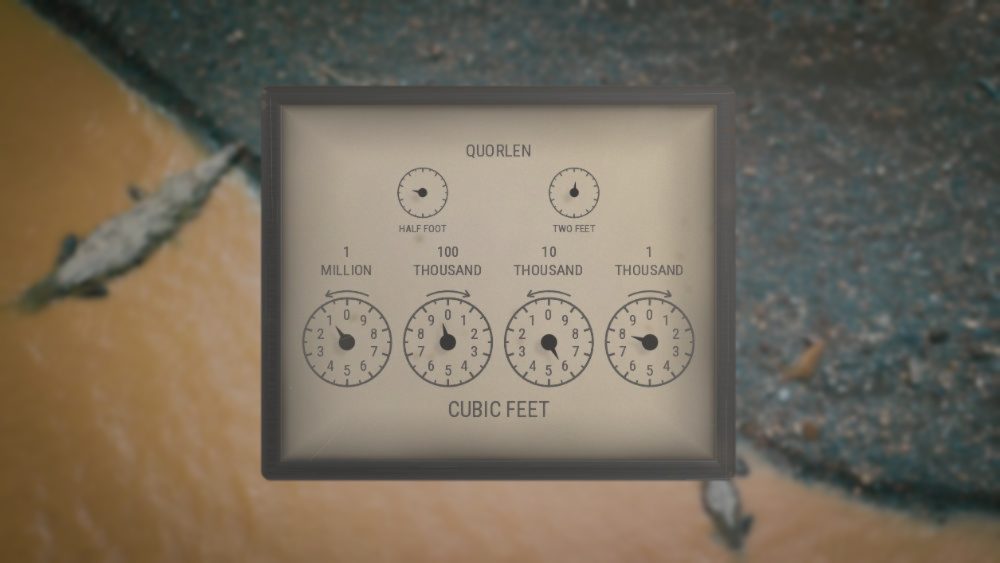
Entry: 95800,ft³
